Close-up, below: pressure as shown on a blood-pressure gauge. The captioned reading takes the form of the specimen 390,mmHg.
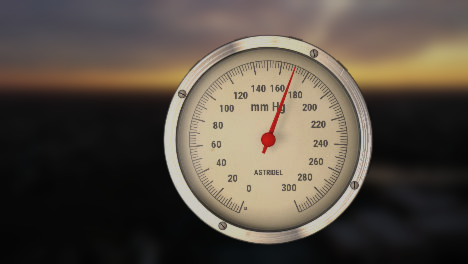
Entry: 170,mmHg
